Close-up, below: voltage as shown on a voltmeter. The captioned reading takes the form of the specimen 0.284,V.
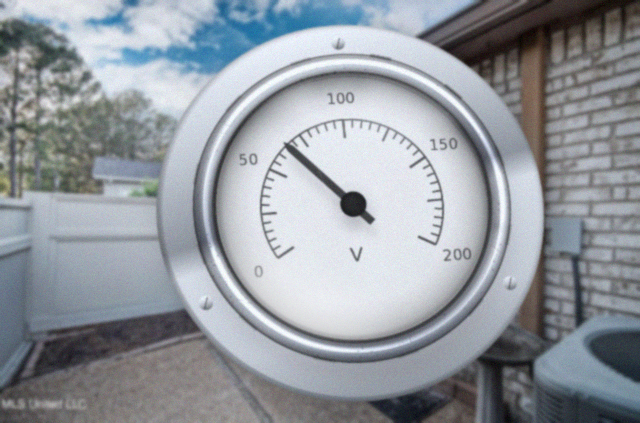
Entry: 65,V
